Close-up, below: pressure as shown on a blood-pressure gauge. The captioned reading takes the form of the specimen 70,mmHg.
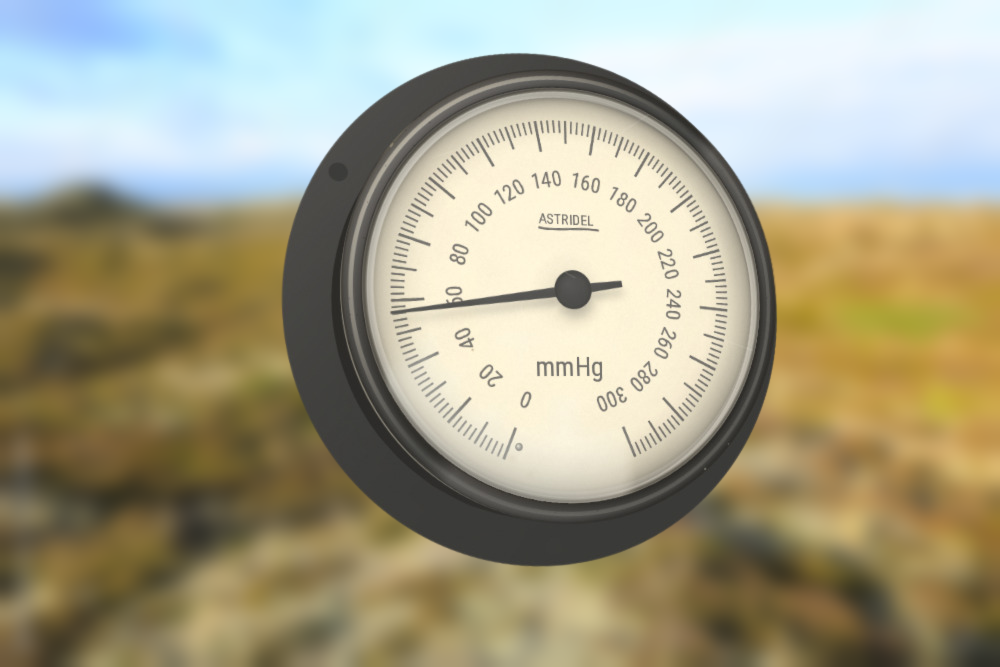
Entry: 56,mmHg
